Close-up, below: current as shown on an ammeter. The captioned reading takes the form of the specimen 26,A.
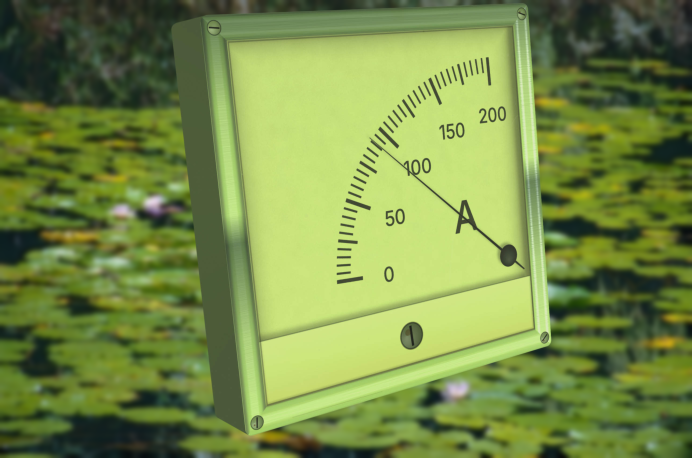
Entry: 90,A
